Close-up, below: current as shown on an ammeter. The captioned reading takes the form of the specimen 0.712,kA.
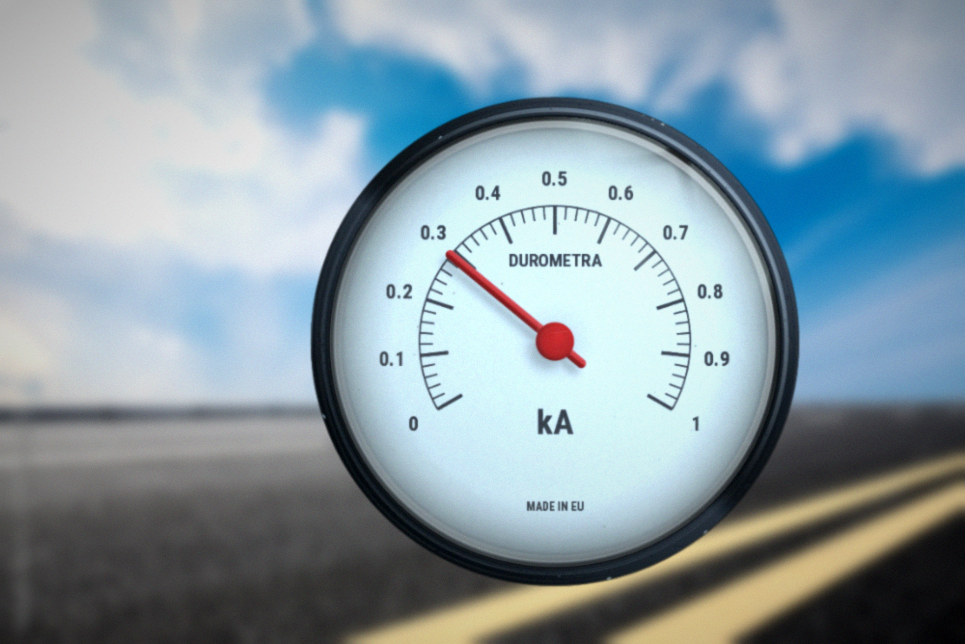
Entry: 0.29,kA
